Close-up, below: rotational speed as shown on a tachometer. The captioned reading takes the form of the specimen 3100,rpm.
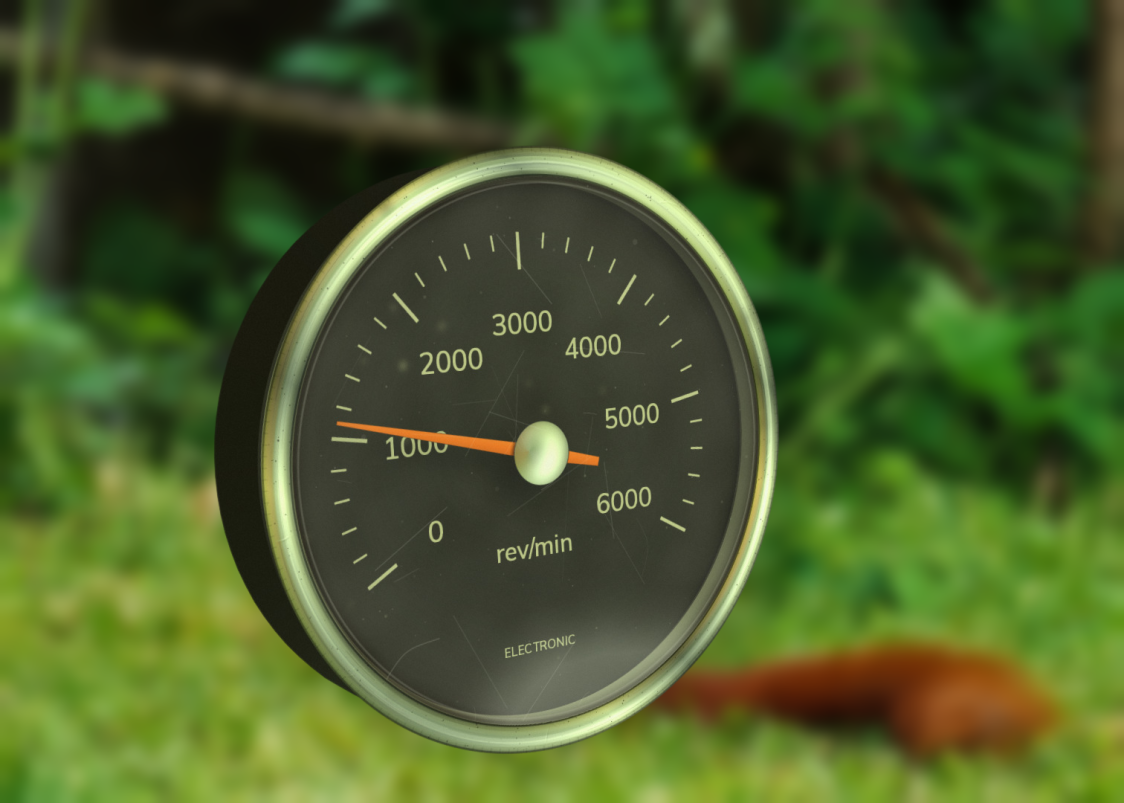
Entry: 1100,rpm
